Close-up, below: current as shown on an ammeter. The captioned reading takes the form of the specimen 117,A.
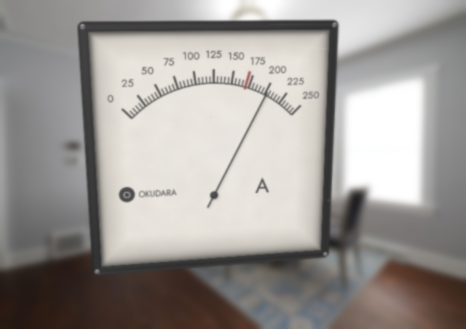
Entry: 200,A
